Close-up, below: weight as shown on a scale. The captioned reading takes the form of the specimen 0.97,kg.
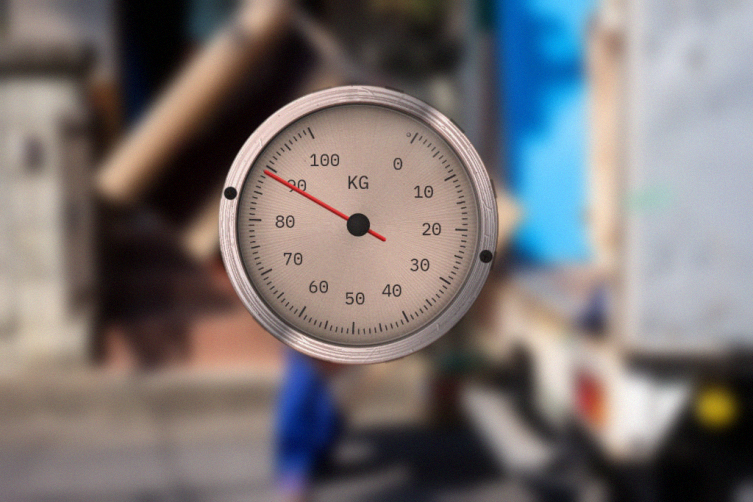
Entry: 89,kg
